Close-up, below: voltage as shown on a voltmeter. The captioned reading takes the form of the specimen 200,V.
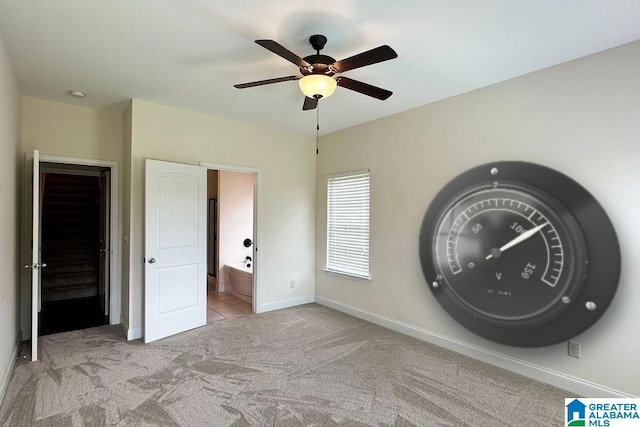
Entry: 110,V
